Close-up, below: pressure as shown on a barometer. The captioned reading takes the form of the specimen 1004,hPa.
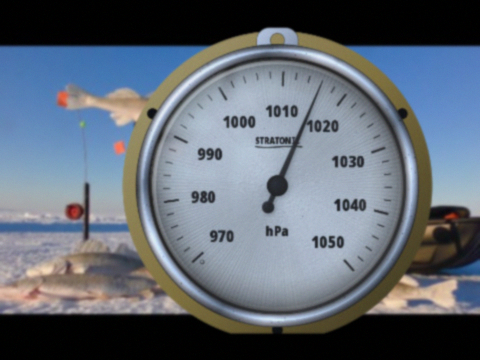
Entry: 1016,hPa
